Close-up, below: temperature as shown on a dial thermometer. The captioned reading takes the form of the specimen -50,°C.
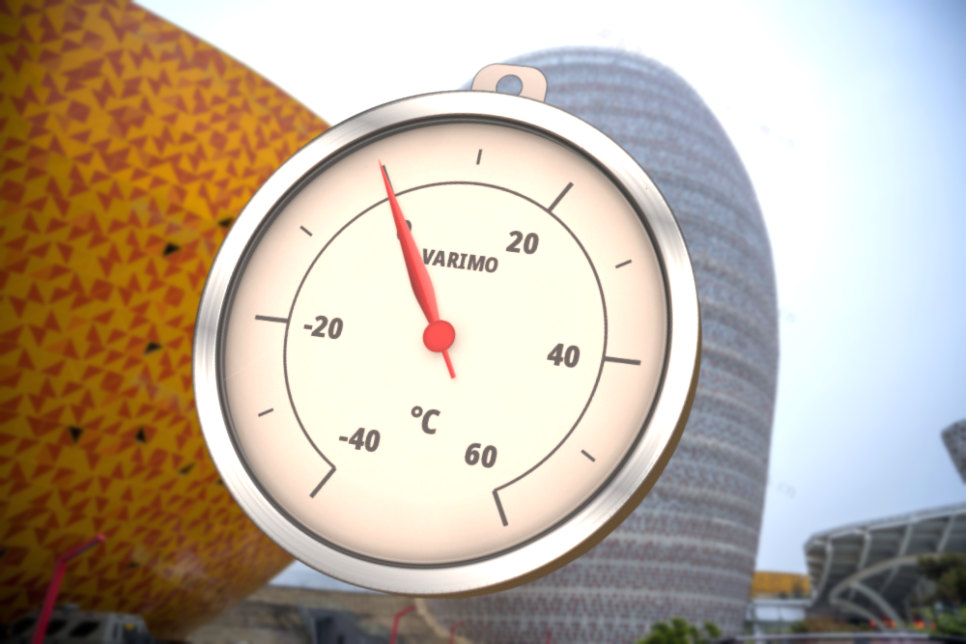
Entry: 0,°C
